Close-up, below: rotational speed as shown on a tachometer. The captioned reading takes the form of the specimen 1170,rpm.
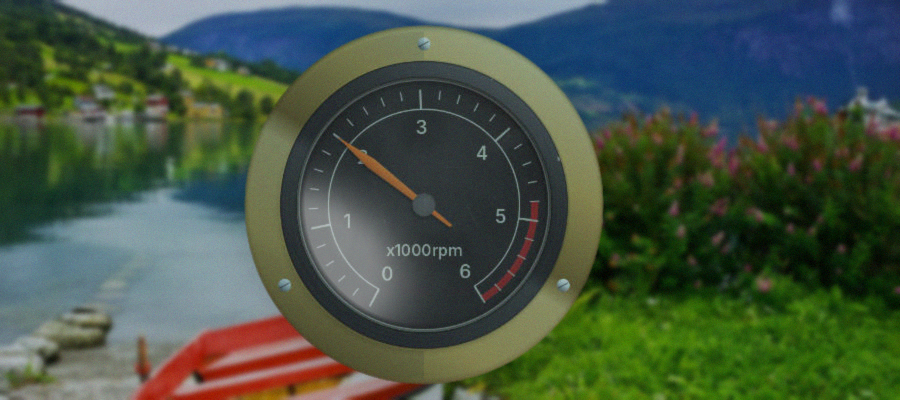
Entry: 2000,rpm
